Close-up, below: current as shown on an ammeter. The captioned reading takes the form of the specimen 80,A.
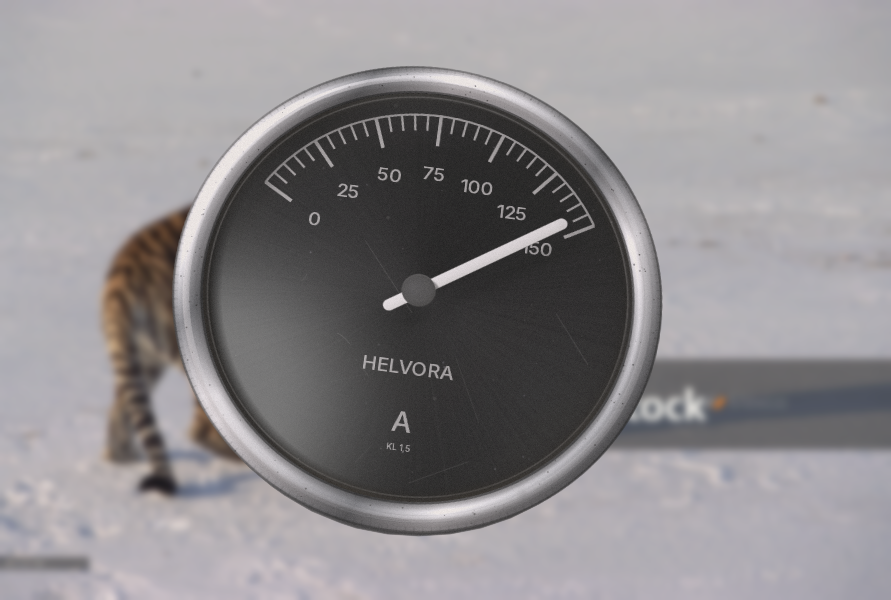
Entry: 145,A
